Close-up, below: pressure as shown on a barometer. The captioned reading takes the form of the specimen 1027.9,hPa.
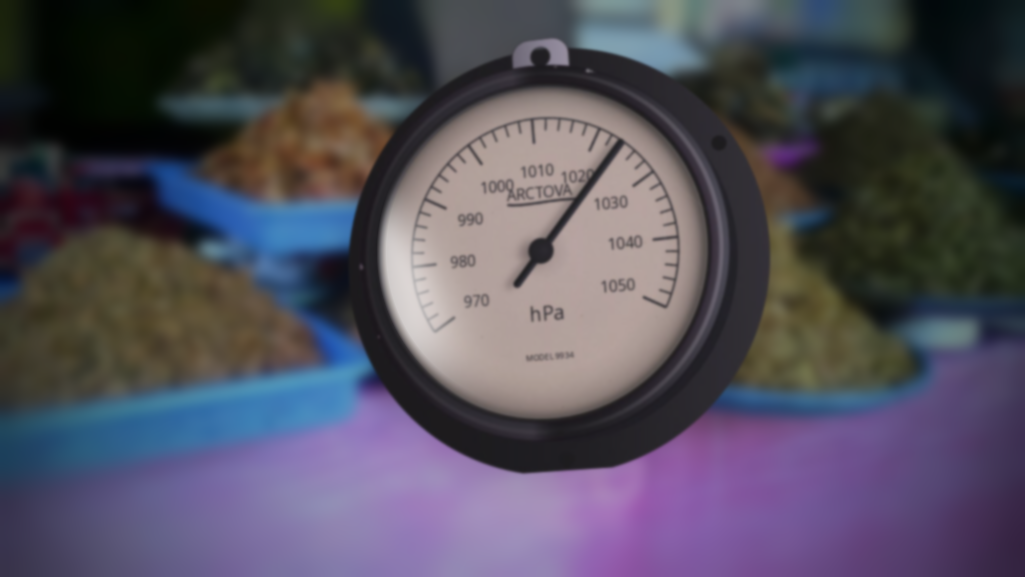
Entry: 1024,hPa
